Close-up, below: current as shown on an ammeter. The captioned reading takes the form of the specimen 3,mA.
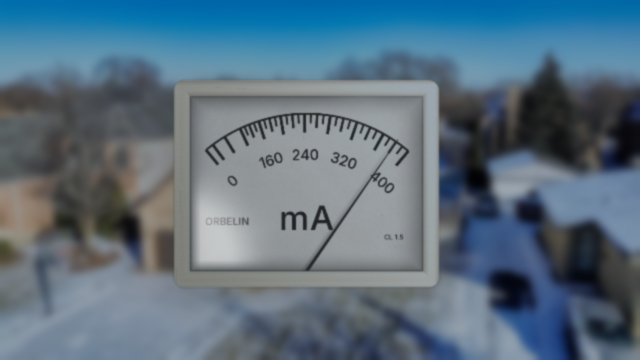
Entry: 380,mA
